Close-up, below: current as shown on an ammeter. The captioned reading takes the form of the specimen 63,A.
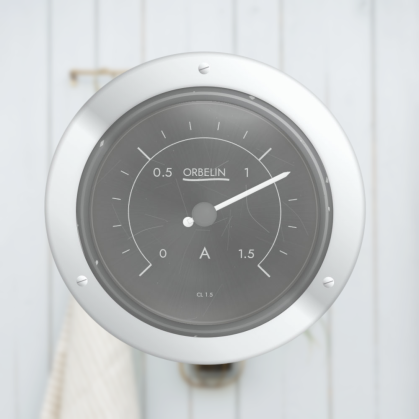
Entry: 1.1,A
